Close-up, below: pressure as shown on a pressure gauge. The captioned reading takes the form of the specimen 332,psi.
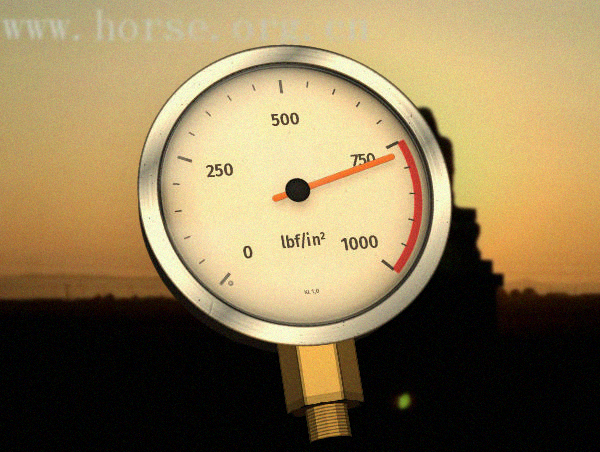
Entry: 775,psi
